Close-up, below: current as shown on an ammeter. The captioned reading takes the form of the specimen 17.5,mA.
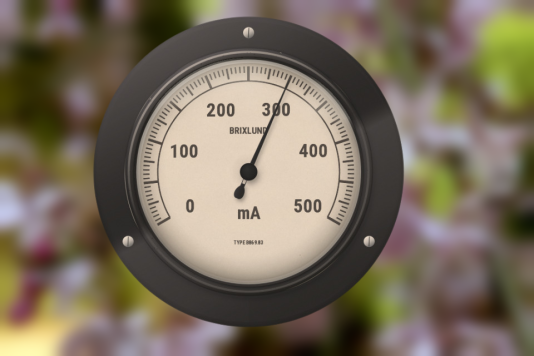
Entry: 300,mA
